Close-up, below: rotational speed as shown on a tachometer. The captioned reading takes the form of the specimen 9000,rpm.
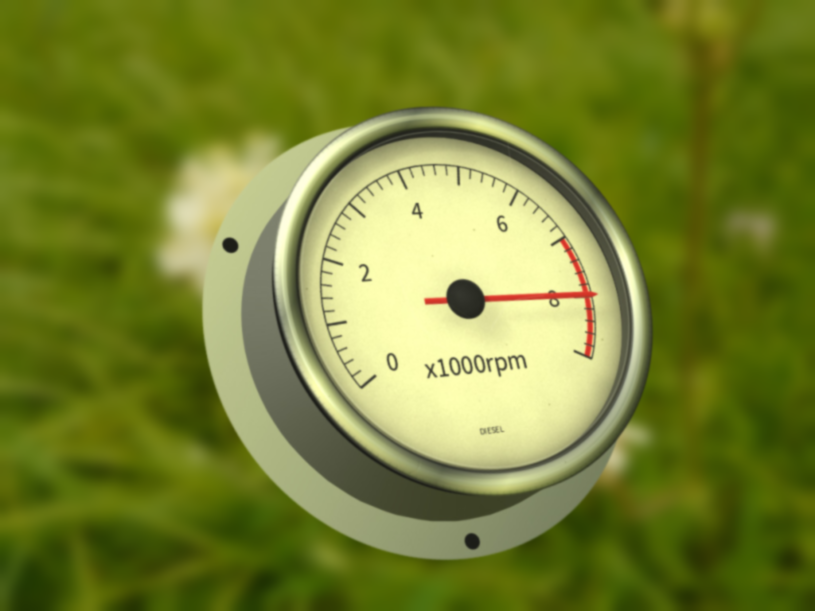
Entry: 8000,rpm
